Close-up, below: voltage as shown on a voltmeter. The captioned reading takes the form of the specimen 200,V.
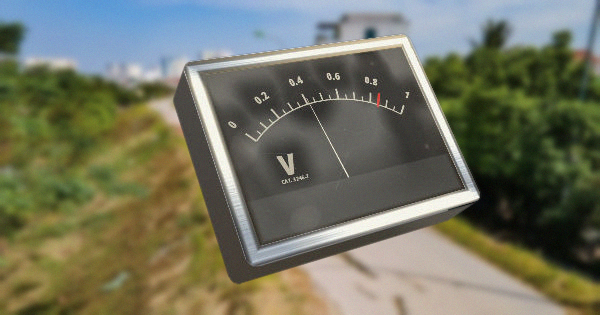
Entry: 0.4,V
